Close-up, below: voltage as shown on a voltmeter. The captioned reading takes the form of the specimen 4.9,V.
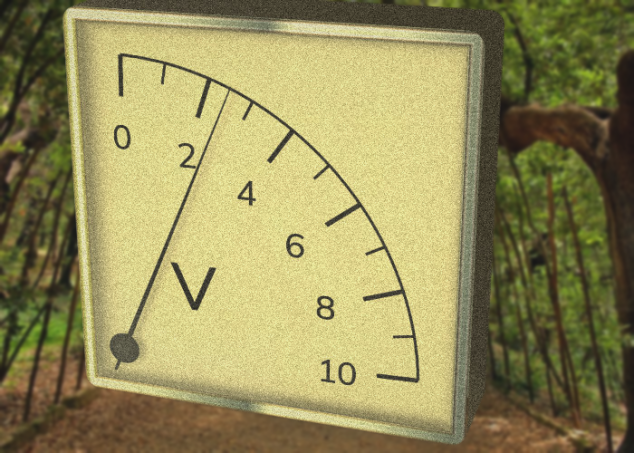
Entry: 2.5,V
